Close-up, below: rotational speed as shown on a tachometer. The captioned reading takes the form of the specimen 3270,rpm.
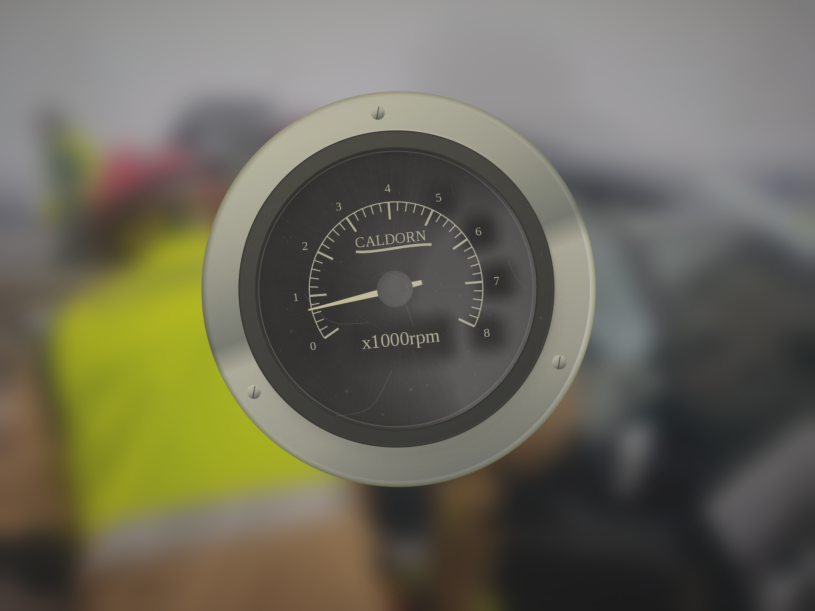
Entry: 700,rpm
